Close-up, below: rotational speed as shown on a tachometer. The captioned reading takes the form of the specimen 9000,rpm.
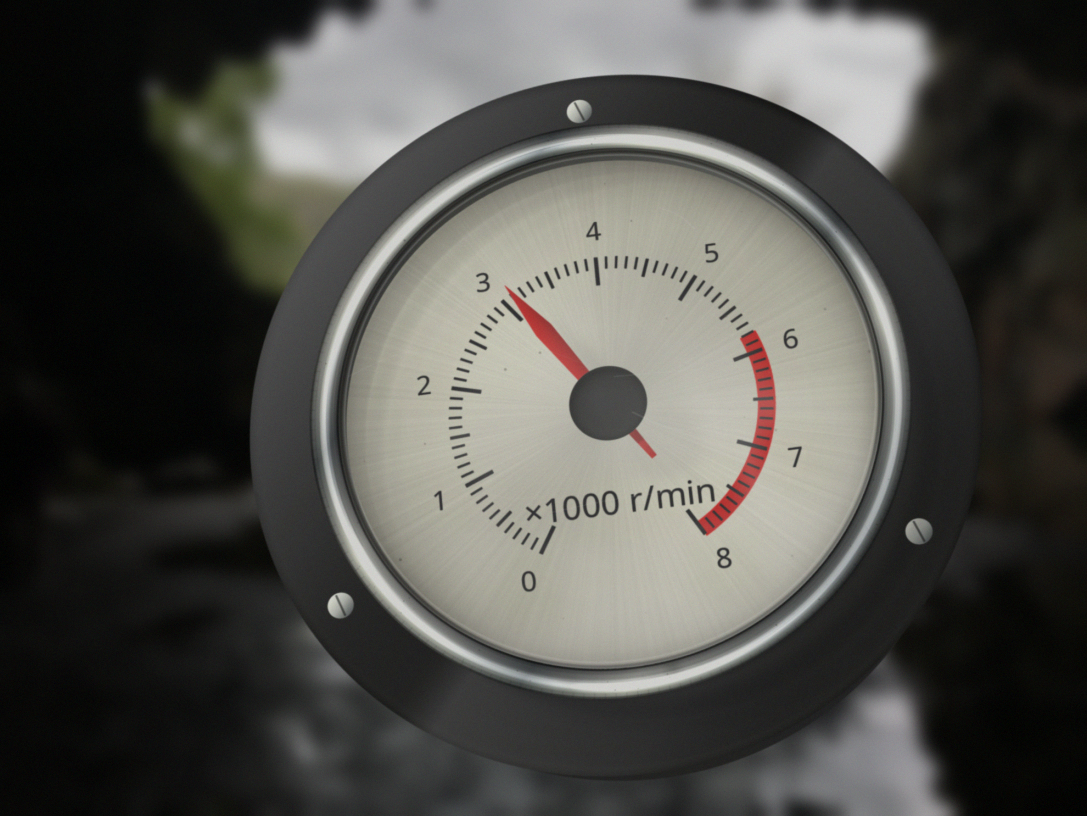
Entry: 3100,rpm
